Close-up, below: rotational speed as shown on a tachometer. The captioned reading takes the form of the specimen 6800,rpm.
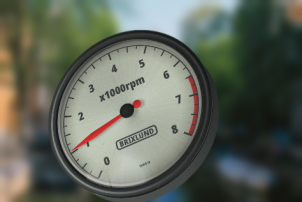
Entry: 1000,rpm
